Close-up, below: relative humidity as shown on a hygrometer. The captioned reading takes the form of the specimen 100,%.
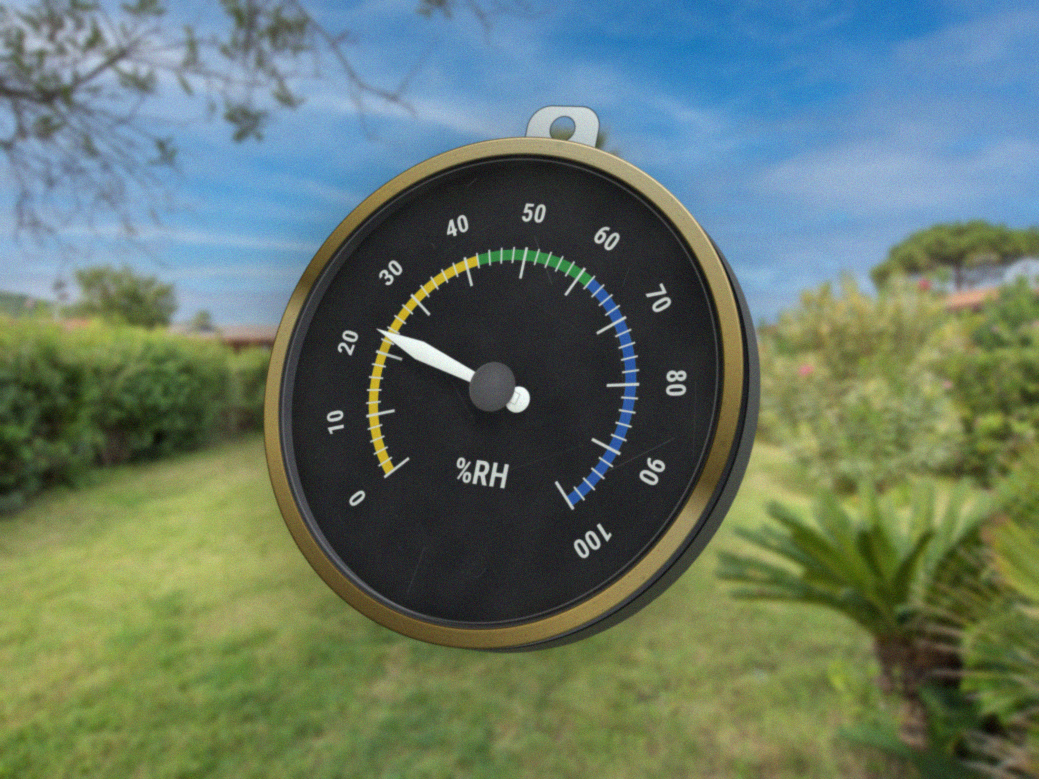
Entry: 23,%
